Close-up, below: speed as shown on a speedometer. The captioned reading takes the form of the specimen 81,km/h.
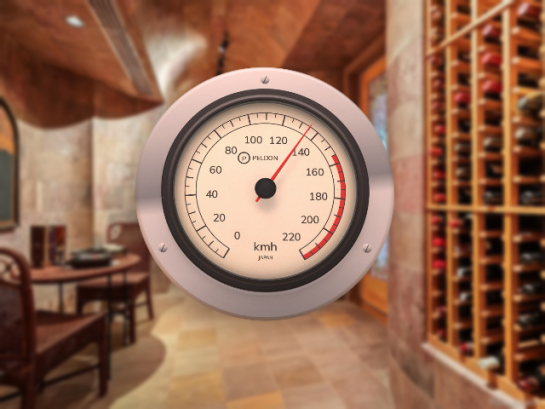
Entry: 135,km/h
